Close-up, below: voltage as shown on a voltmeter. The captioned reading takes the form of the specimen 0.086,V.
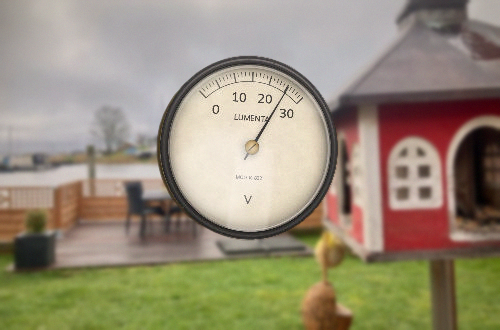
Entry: 25,V
